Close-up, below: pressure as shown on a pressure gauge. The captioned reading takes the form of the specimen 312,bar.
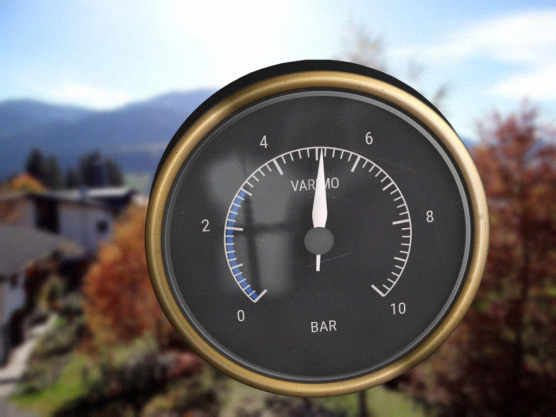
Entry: 5.1,bar
